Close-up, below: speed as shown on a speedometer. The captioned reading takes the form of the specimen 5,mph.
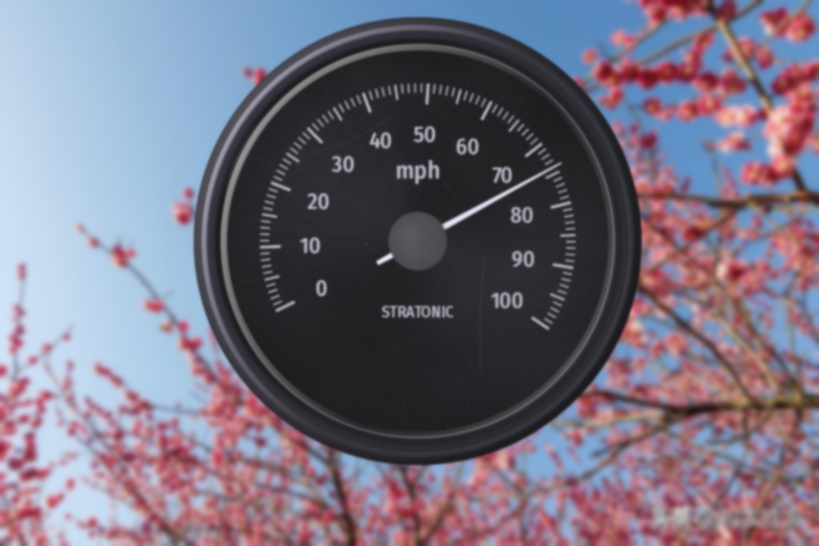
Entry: 74,mph
